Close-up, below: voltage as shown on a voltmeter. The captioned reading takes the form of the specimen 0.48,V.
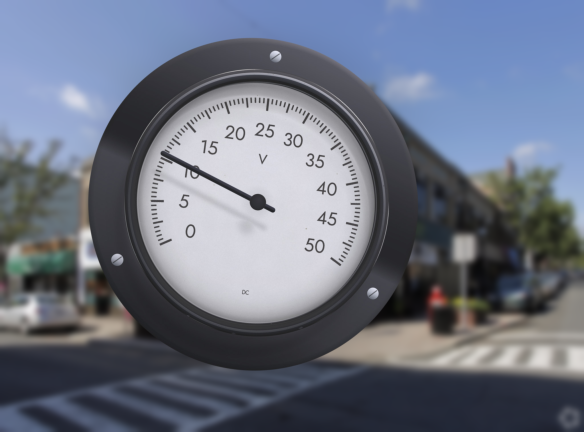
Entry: 10.5,V
